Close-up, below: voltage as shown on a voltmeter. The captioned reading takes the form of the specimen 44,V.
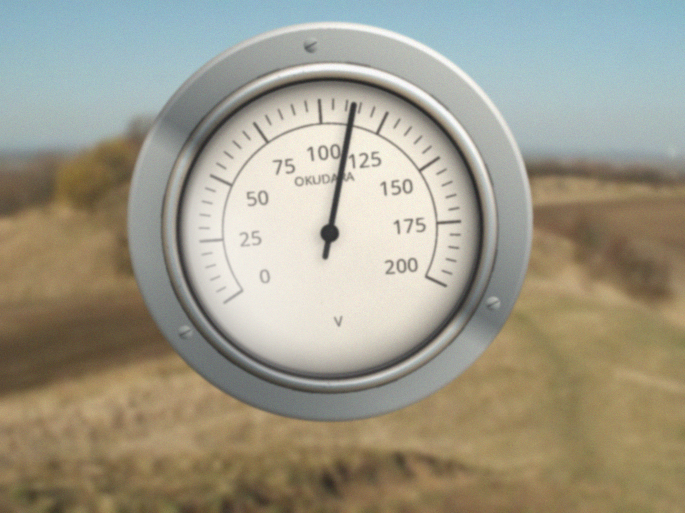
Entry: 112.5,V
